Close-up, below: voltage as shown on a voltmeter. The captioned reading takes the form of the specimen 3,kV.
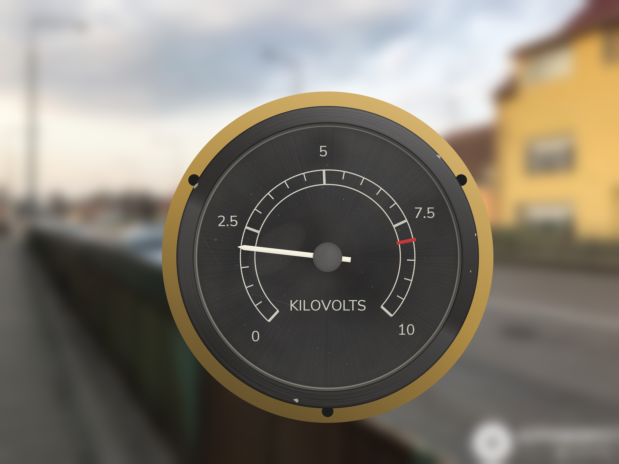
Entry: 2,kV
